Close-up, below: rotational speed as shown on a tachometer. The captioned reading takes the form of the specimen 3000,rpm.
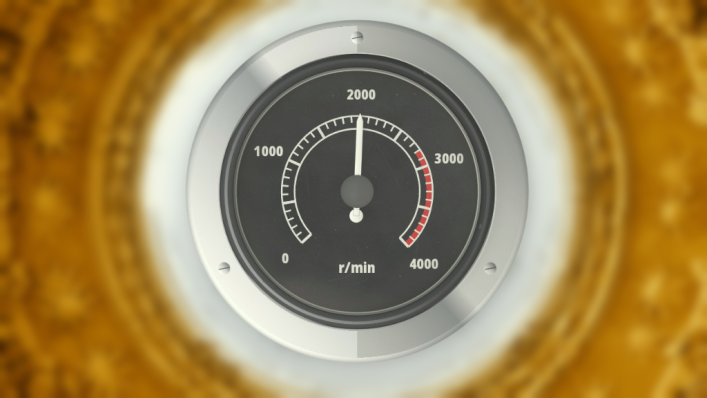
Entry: 2000,rpm
